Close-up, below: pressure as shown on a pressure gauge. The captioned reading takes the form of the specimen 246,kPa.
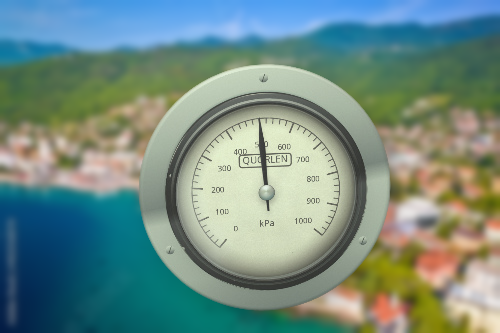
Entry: 500,kPa
